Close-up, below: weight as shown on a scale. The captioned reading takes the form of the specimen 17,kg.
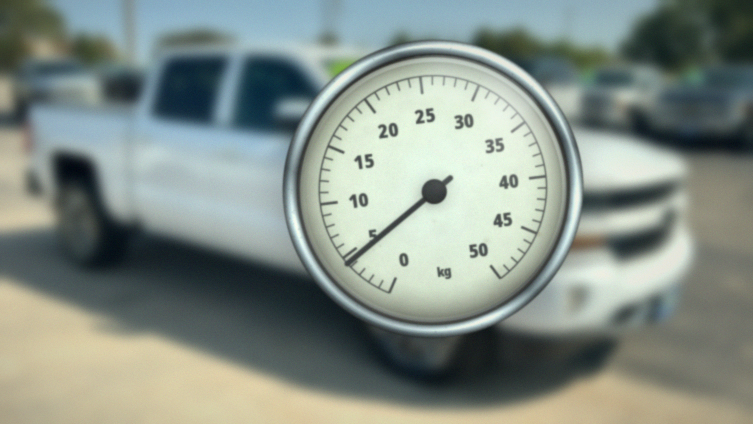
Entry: 4.5,kg
